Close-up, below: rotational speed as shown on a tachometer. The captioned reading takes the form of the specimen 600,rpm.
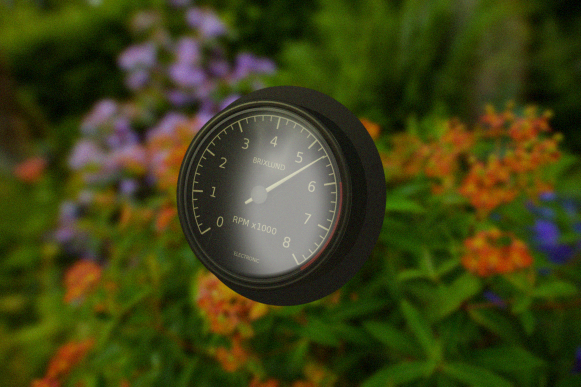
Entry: 5400,rpm
